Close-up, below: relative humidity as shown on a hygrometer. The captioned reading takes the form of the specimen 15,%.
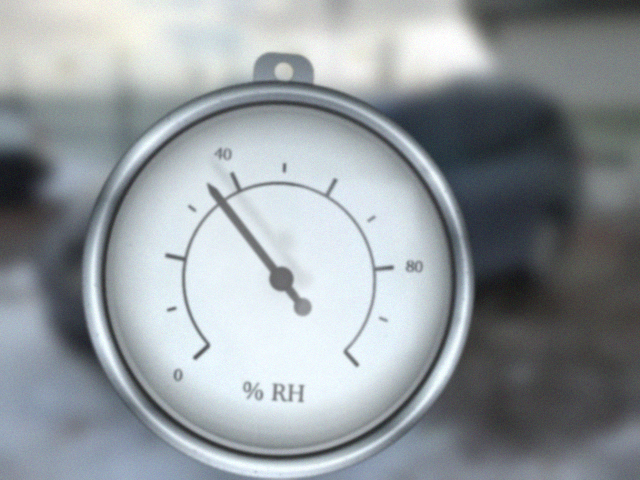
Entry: 35,%
